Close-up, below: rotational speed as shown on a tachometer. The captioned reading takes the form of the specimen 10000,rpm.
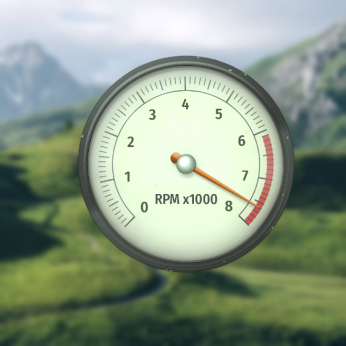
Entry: 7600,rpm
